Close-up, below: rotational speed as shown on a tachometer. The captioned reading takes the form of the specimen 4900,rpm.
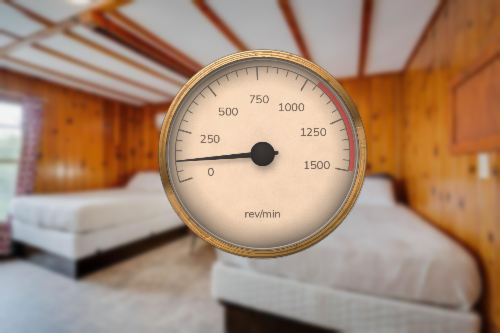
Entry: 100,rpm
